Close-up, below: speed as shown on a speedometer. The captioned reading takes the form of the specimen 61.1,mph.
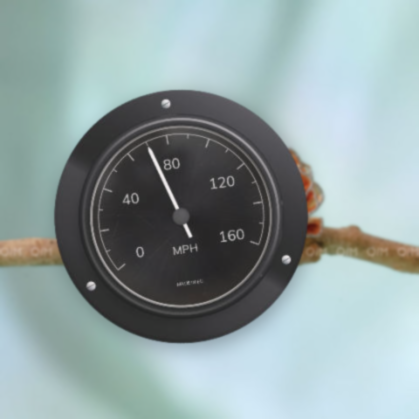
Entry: 70,mph
